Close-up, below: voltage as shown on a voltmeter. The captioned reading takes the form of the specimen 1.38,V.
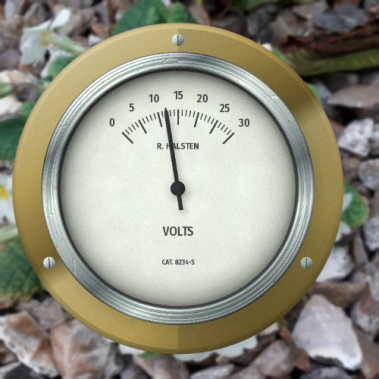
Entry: 12,V
